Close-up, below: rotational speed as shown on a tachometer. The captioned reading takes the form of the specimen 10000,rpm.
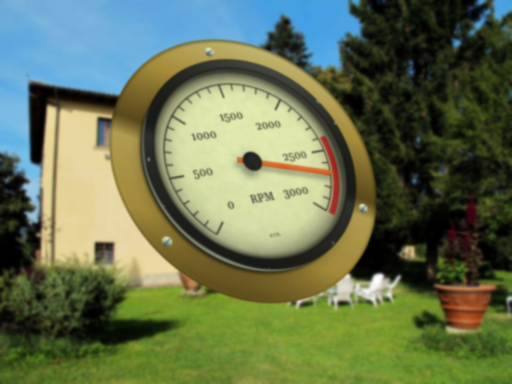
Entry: 2700,rpm
